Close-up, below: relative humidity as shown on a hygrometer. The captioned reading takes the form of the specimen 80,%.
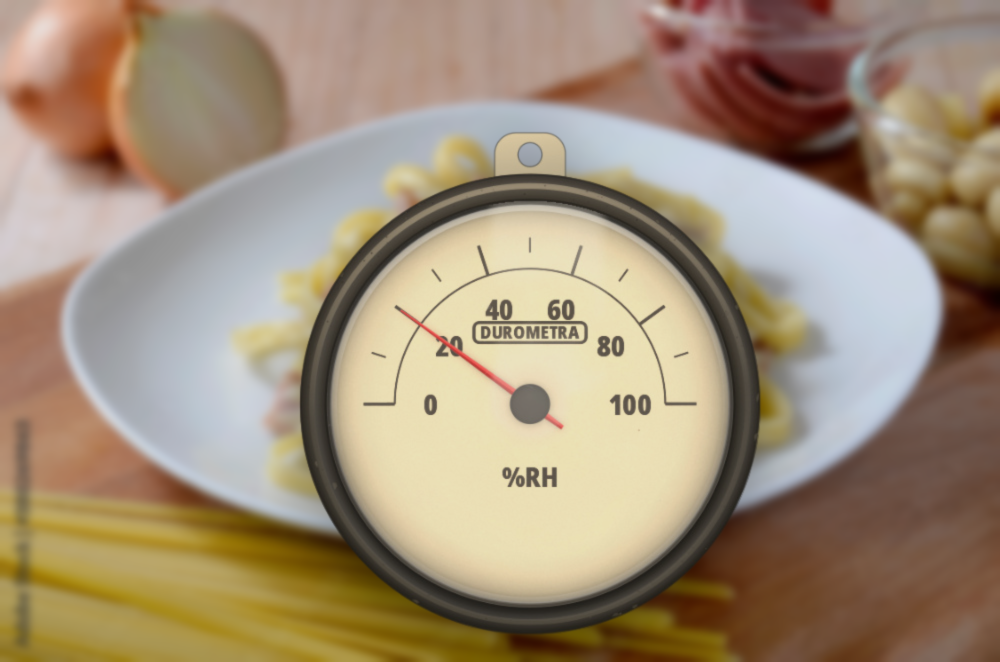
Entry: 20,%
